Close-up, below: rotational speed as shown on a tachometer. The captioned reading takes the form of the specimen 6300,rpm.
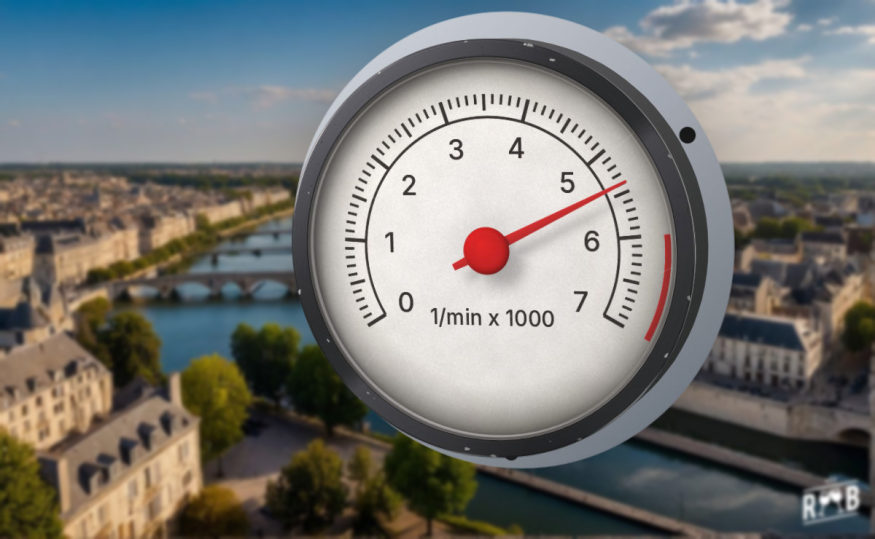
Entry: 5400,rpm
